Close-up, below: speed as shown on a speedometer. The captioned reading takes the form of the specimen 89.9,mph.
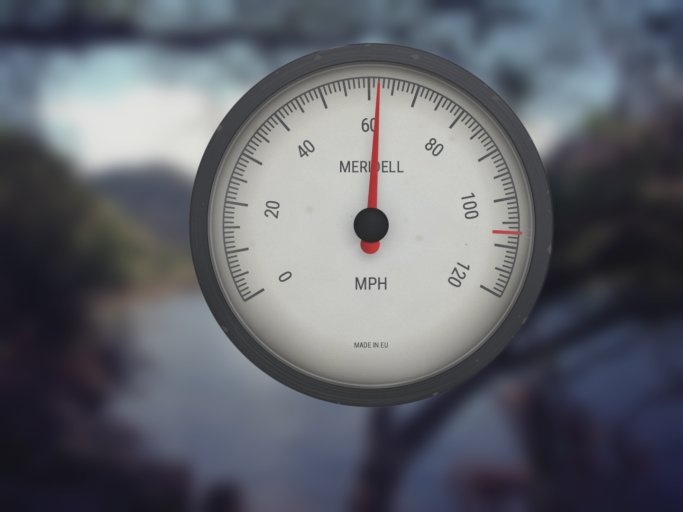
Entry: 62,mph
